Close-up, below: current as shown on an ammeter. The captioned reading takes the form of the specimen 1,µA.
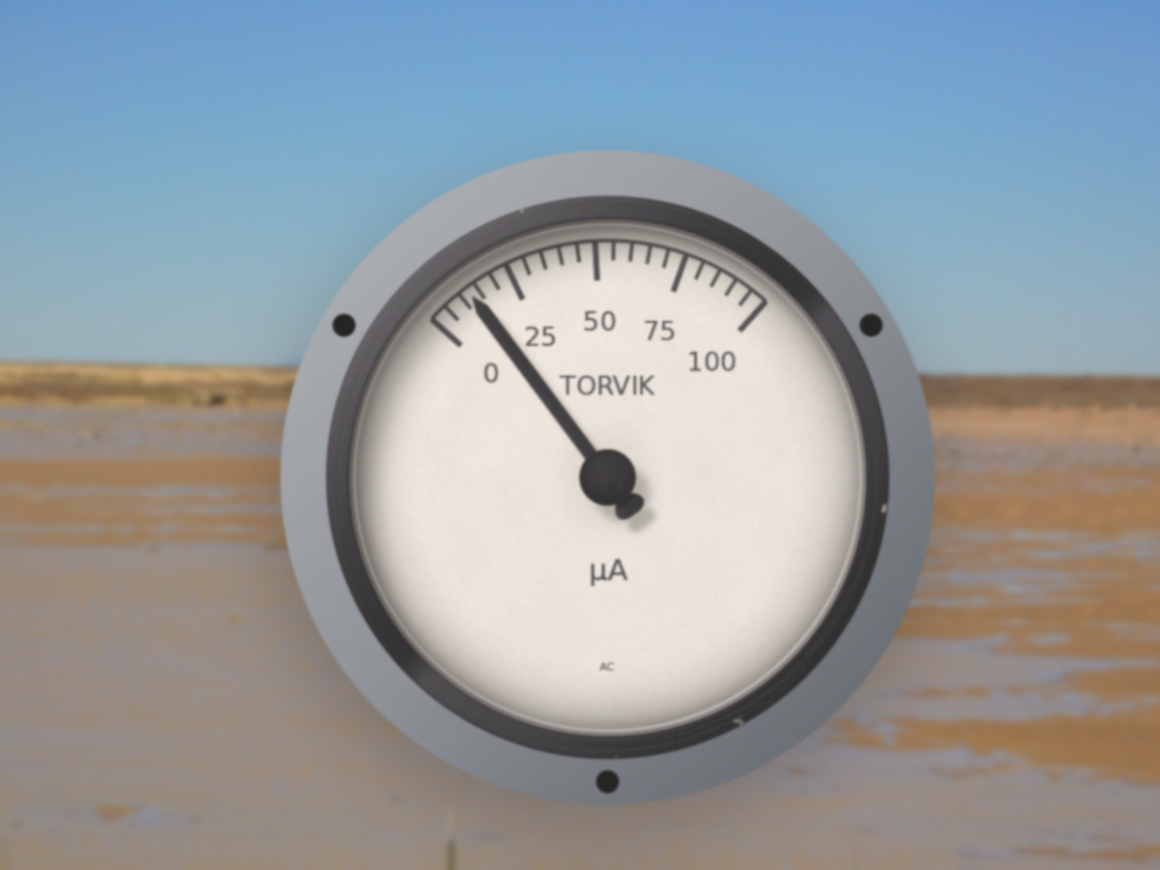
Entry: 12.5,µA
